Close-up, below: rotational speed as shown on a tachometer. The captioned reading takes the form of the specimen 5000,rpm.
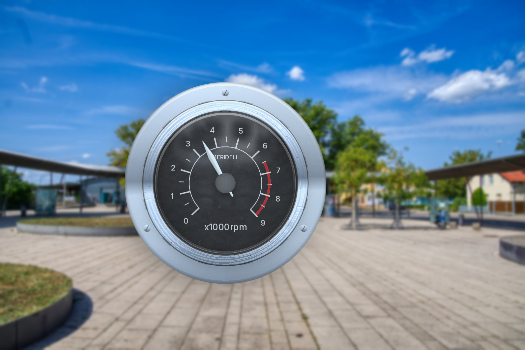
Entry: 3500,rpm
